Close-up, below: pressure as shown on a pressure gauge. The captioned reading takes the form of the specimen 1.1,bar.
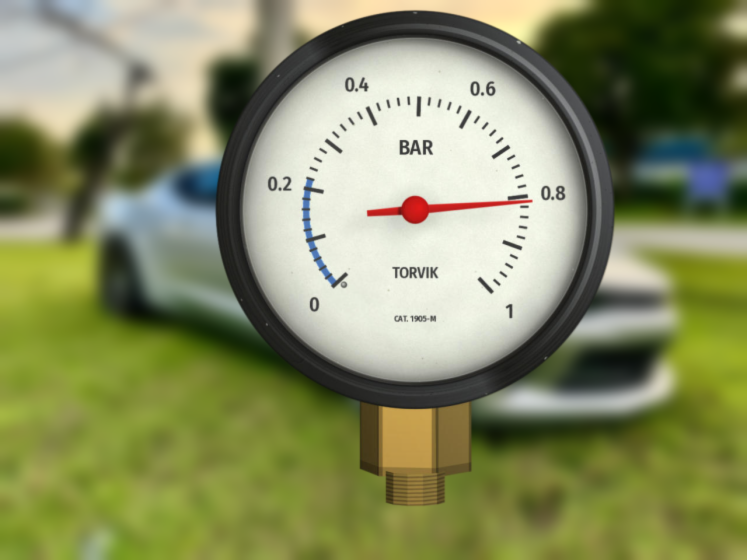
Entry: 0.81,bar
